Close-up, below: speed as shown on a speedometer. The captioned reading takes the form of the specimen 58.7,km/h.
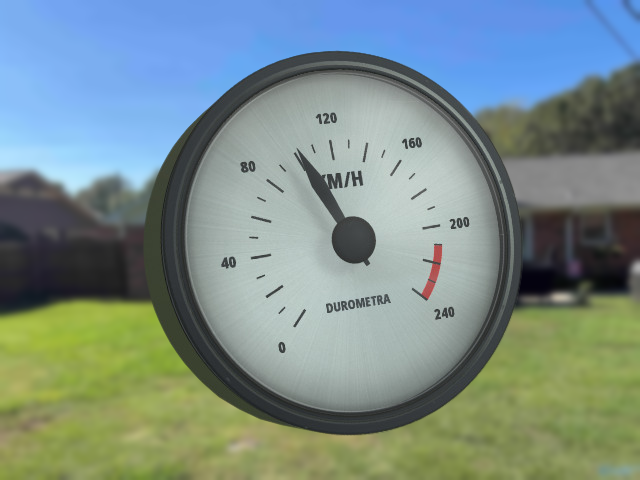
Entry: 100,km/h
